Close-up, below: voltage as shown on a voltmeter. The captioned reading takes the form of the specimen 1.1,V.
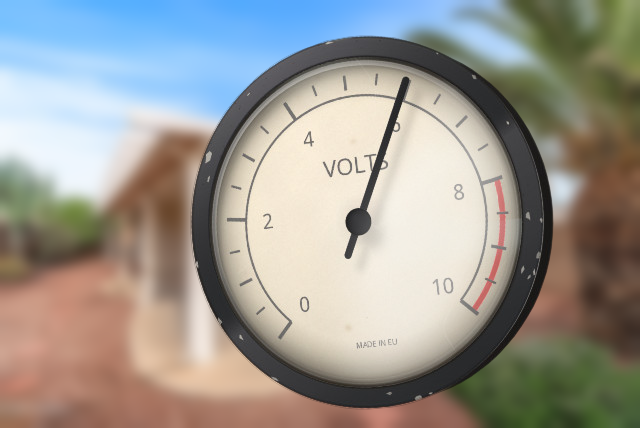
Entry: 6,V
